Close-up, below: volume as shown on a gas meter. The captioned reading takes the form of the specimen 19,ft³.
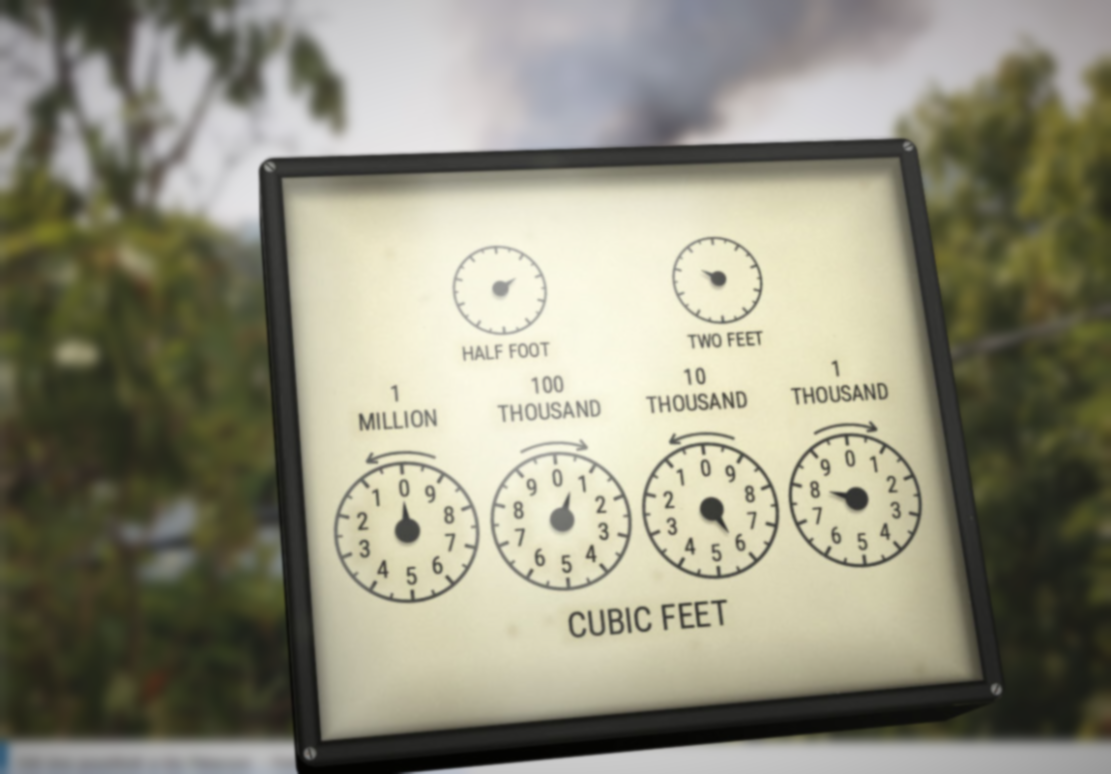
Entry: 5800,ft³
